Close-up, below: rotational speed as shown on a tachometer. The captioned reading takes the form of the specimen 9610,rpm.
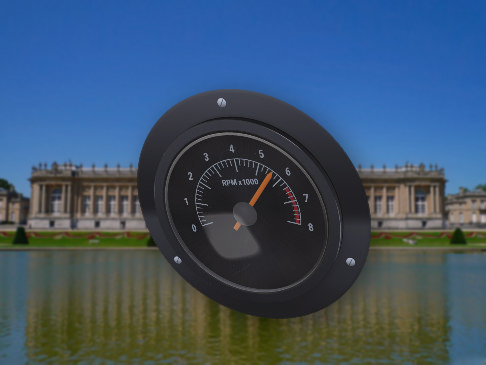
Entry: 5600,rpm
